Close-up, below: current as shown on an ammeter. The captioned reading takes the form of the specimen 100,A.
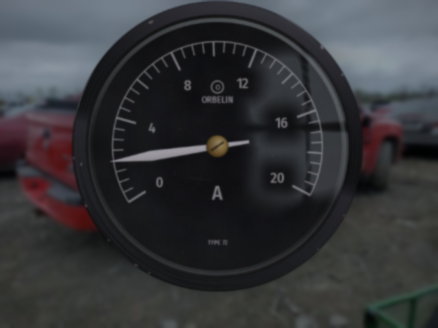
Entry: 2,A
